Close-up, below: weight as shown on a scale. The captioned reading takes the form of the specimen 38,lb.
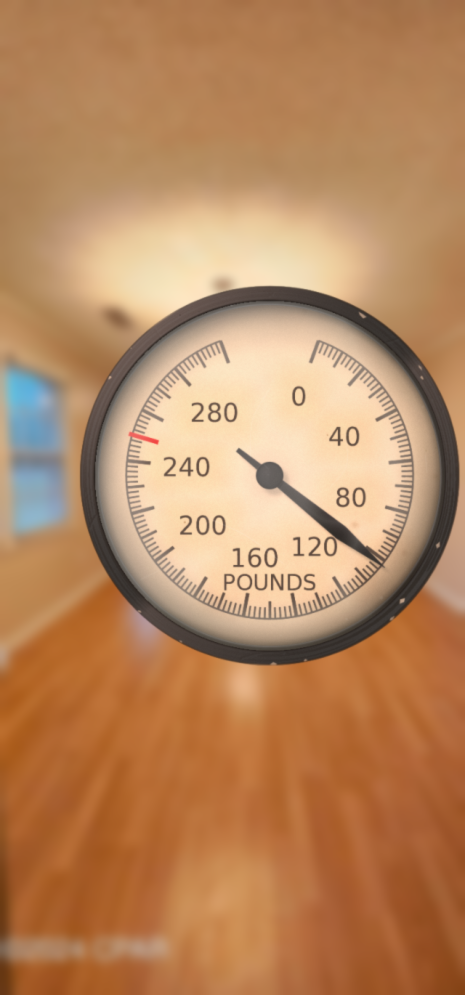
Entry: 102,lb
